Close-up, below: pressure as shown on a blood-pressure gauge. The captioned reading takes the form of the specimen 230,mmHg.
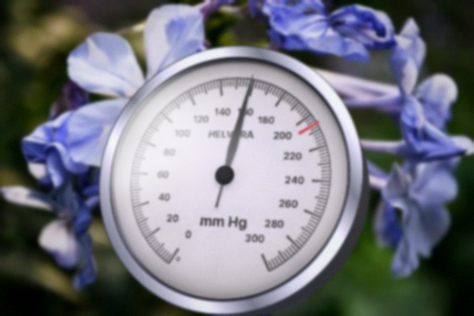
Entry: 160,mmHg
